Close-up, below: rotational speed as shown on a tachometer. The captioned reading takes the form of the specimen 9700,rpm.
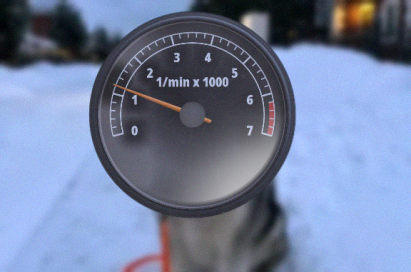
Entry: 1200,rpm
